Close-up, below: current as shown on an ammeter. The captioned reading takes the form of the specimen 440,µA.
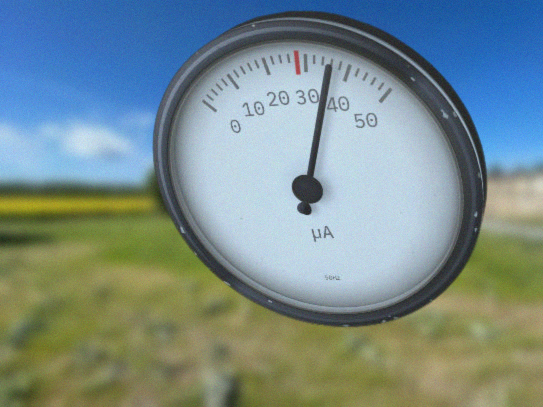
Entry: 36,µA
